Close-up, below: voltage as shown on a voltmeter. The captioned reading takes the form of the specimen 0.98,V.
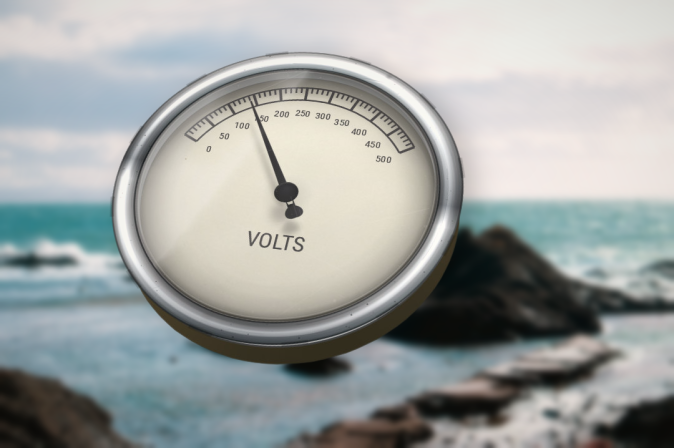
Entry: 140,V
